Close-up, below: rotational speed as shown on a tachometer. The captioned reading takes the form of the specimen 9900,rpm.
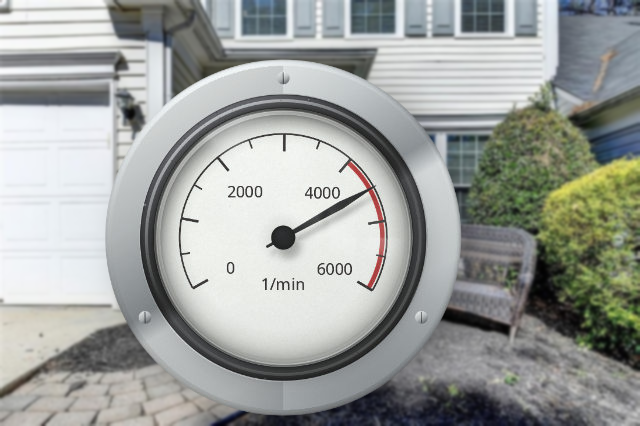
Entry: 4500,rpm
